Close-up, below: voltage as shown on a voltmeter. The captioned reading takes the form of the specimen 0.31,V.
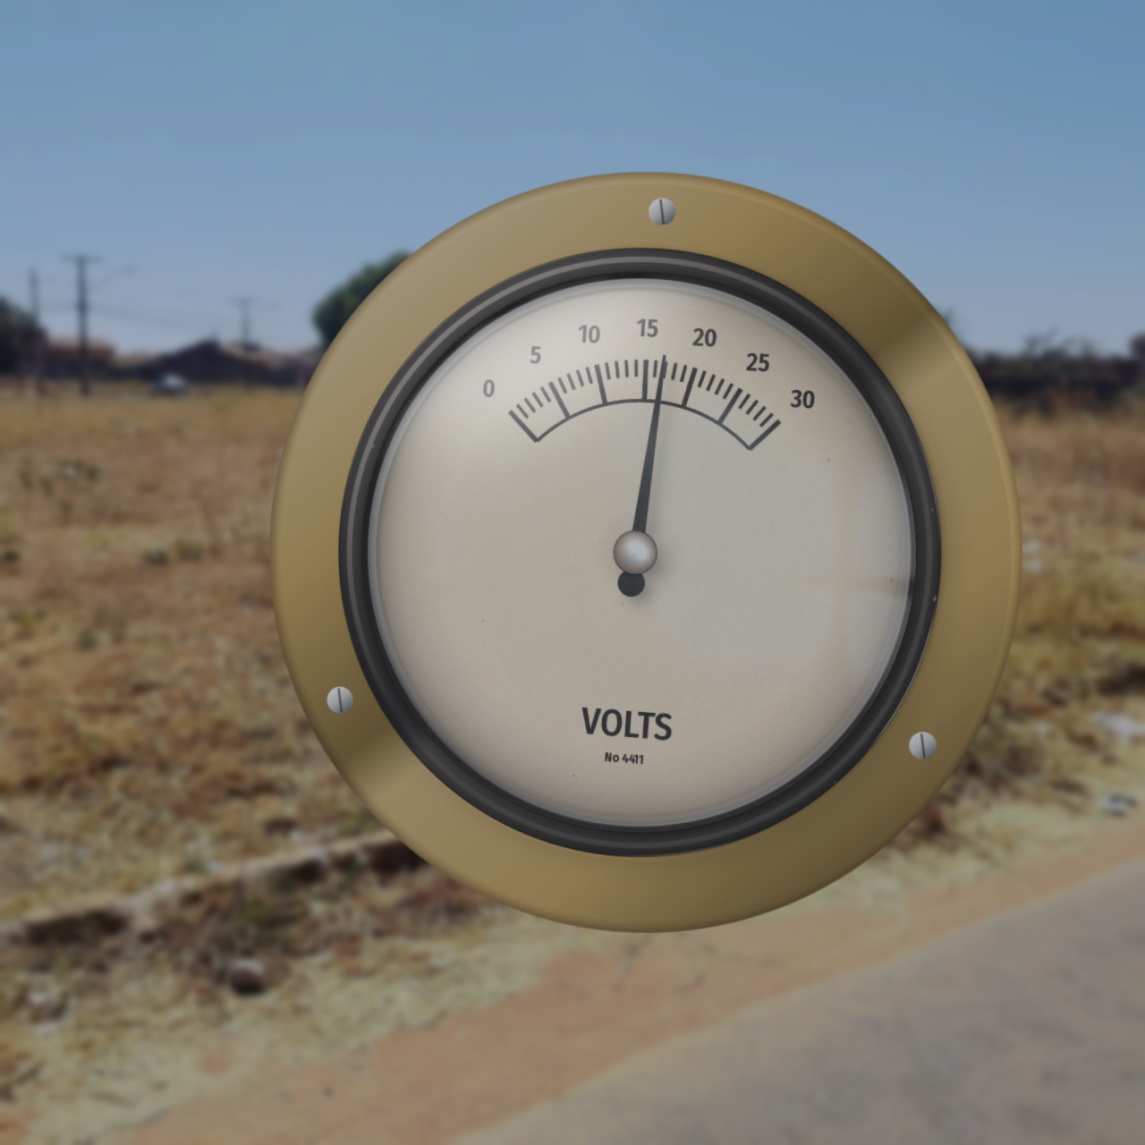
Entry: 17,V
